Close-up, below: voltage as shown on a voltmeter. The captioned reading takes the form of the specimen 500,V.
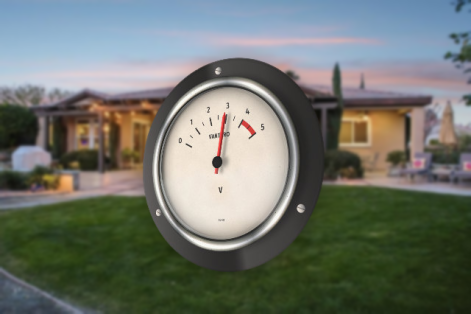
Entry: 3,V
